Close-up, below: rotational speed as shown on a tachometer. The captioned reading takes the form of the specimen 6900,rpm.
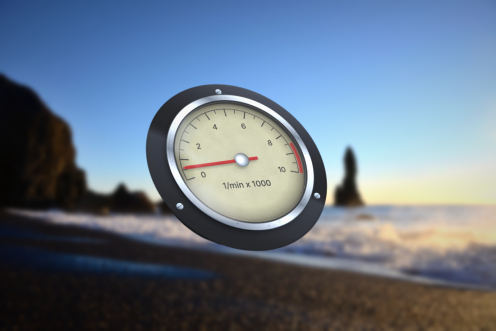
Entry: 500,rpm
